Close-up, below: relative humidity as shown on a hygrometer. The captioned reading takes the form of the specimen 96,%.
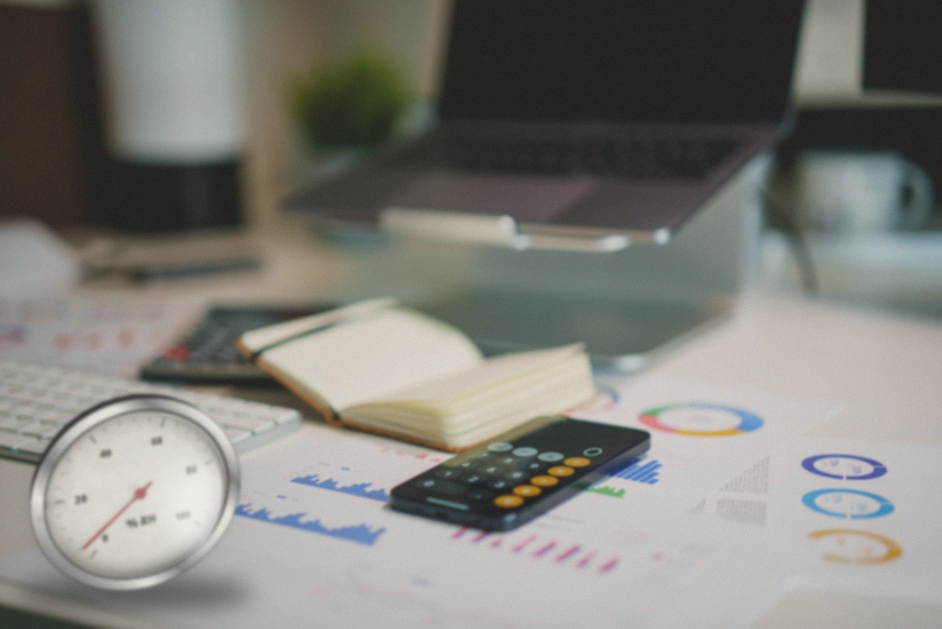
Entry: 4,%
